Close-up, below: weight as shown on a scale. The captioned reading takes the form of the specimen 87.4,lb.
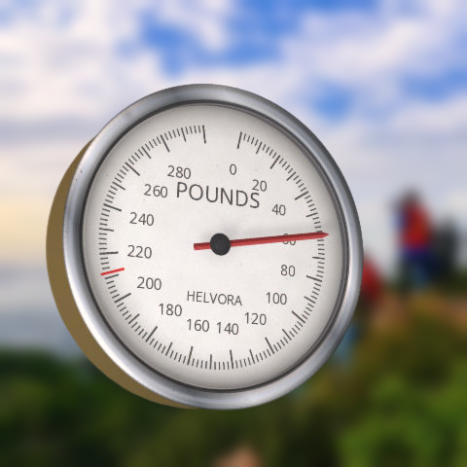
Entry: 60,lb
